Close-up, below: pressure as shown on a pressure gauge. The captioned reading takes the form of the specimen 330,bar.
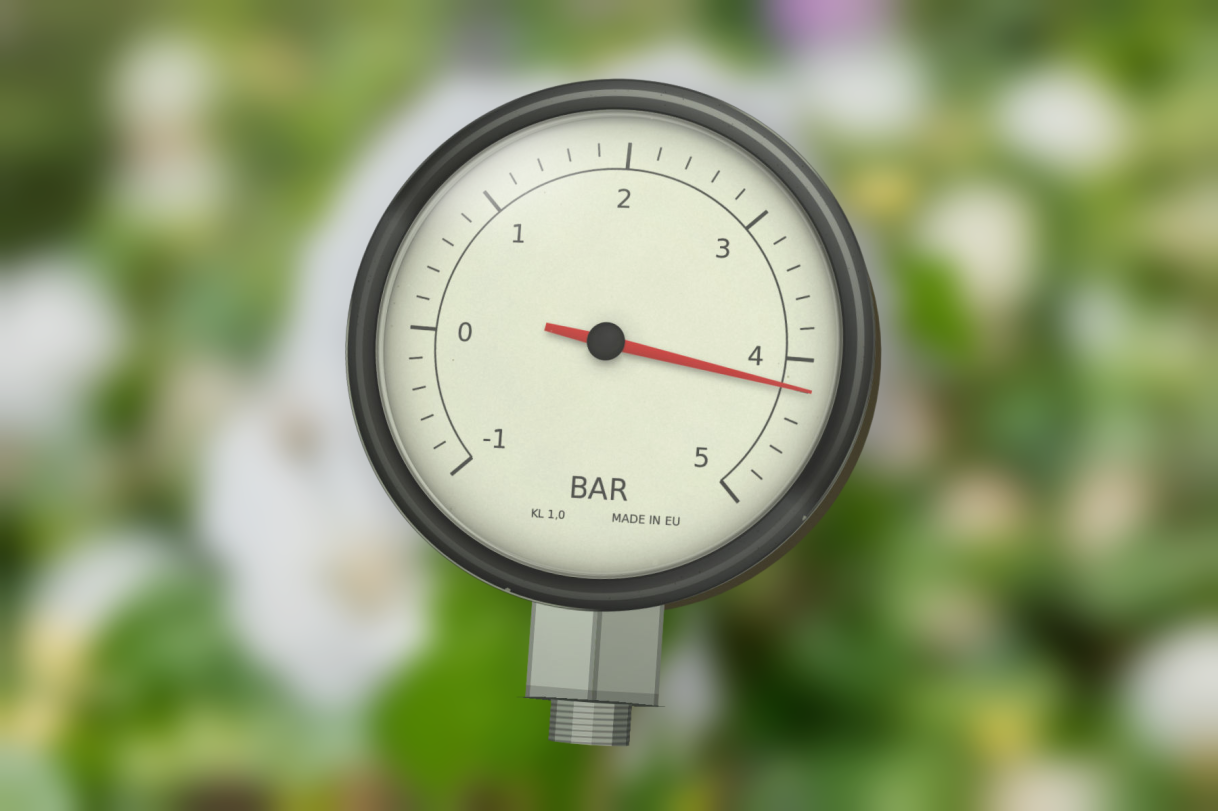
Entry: 4.2,bar
